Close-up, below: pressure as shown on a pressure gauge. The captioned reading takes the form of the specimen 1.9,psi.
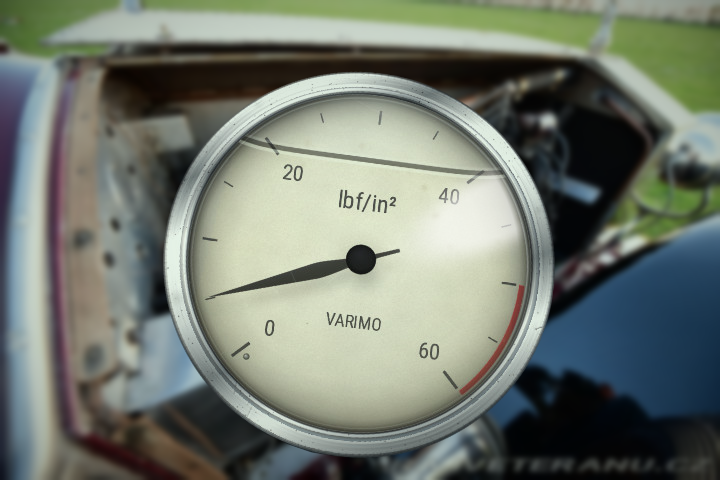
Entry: 5,psi
